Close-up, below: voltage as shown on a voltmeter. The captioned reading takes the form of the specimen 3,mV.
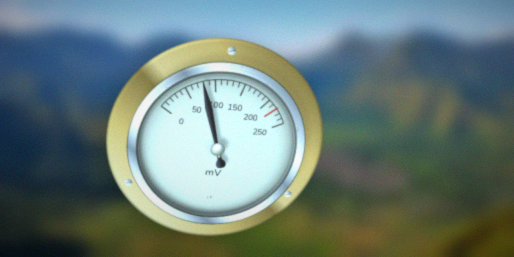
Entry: 80,mV
